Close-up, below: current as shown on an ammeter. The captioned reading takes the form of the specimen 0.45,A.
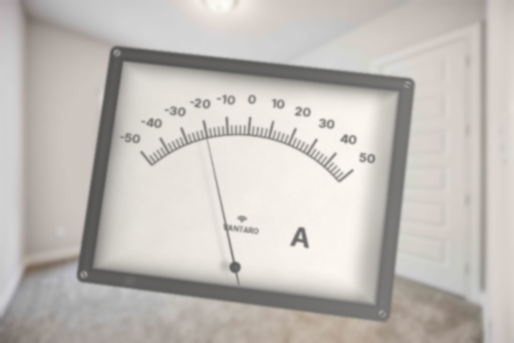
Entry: -20,A
